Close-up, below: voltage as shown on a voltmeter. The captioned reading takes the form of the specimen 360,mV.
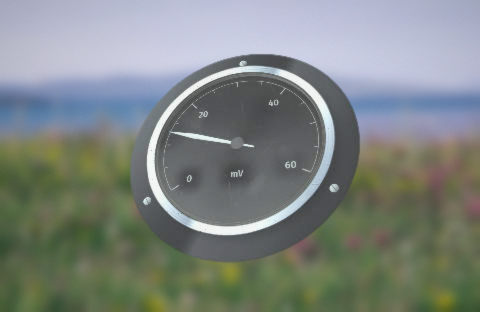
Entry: 12.5,mV
